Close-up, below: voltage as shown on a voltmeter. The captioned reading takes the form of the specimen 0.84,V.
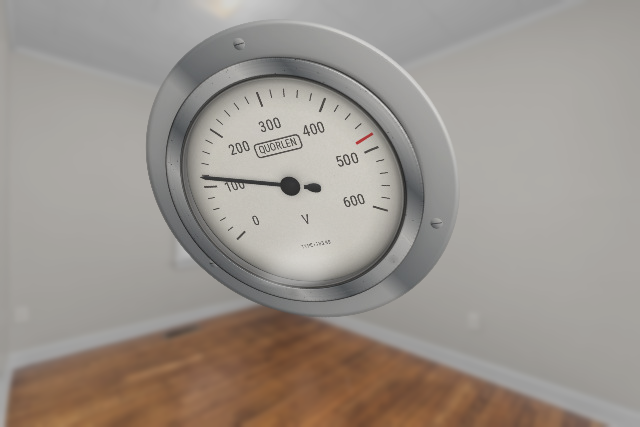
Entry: 120,V
